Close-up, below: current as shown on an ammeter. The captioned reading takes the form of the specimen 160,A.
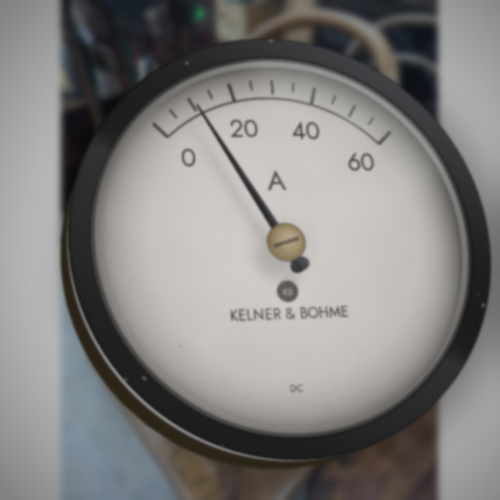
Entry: 10,A
